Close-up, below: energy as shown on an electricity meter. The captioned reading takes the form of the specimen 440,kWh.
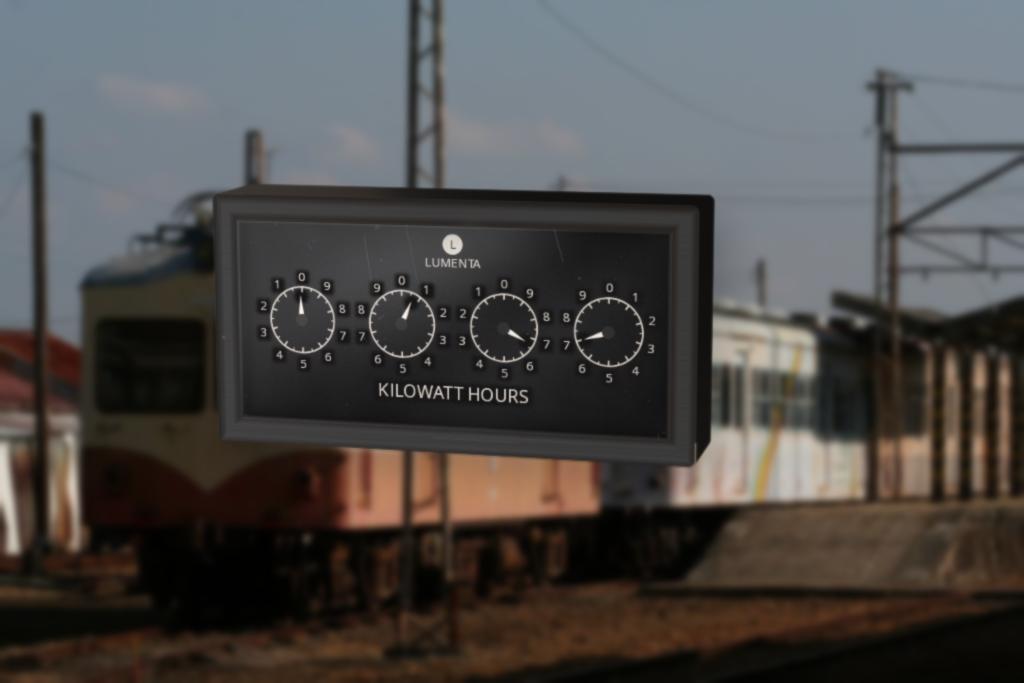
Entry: 67,kWh
